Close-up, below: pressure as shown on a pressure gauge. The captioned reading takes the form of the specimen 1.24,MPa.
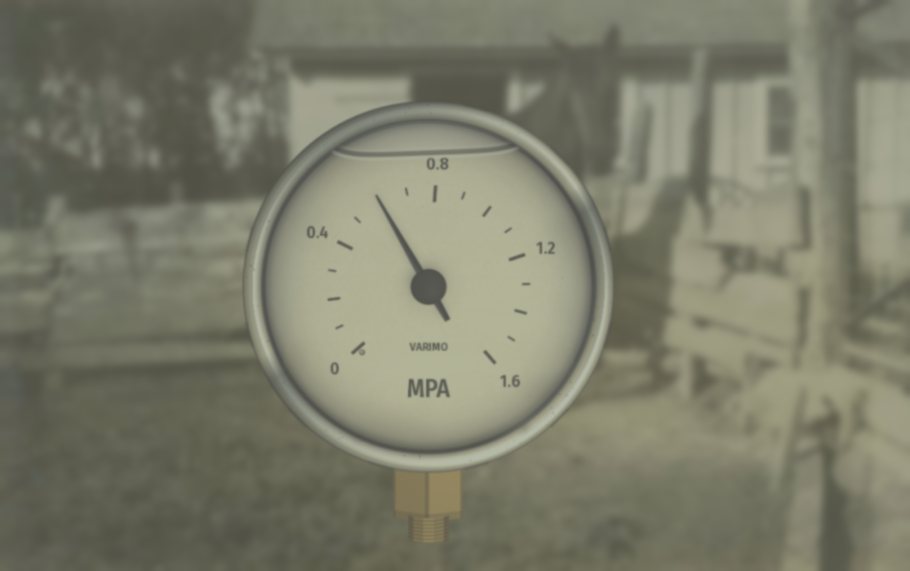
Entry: 0.6,MPa
